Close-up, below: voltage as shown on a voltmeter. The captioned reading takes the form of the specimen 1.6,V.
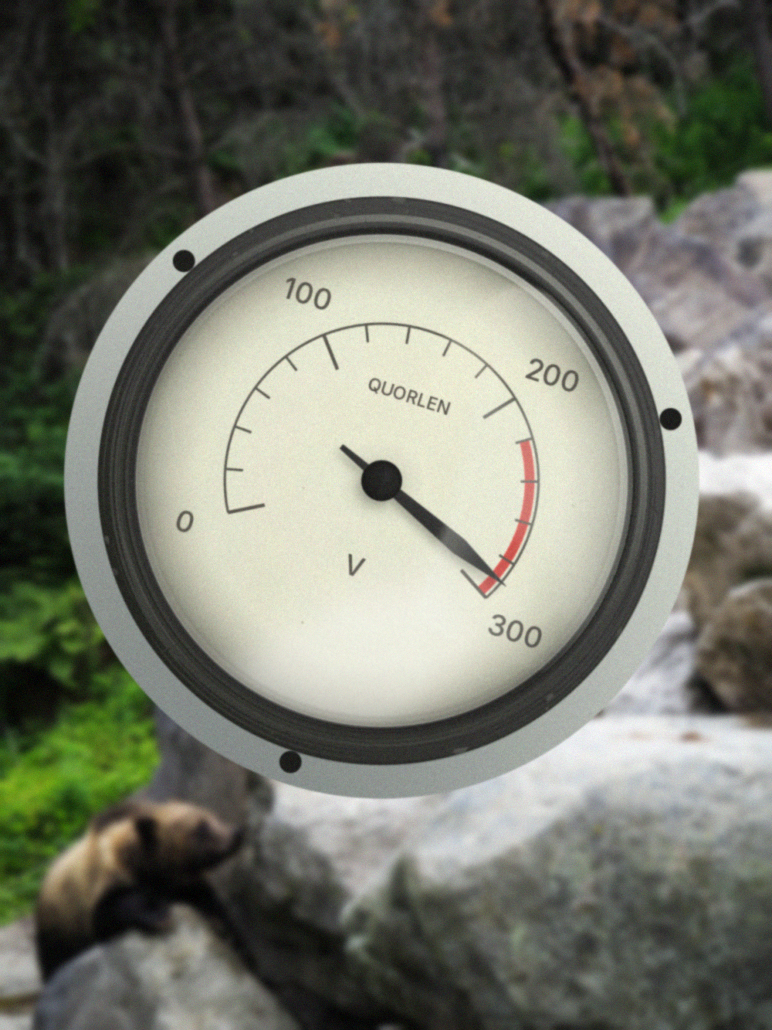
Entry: 290,V
